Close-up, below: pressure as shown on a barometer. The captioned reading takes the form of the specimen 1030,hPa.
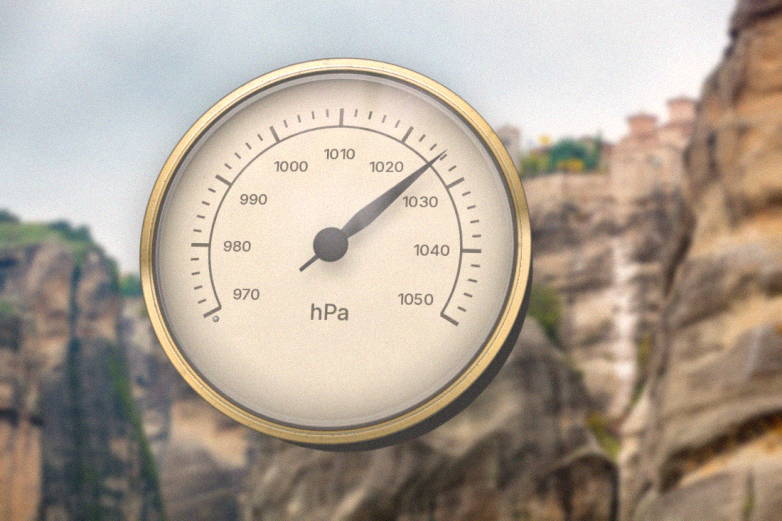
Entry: 1026,hPa
